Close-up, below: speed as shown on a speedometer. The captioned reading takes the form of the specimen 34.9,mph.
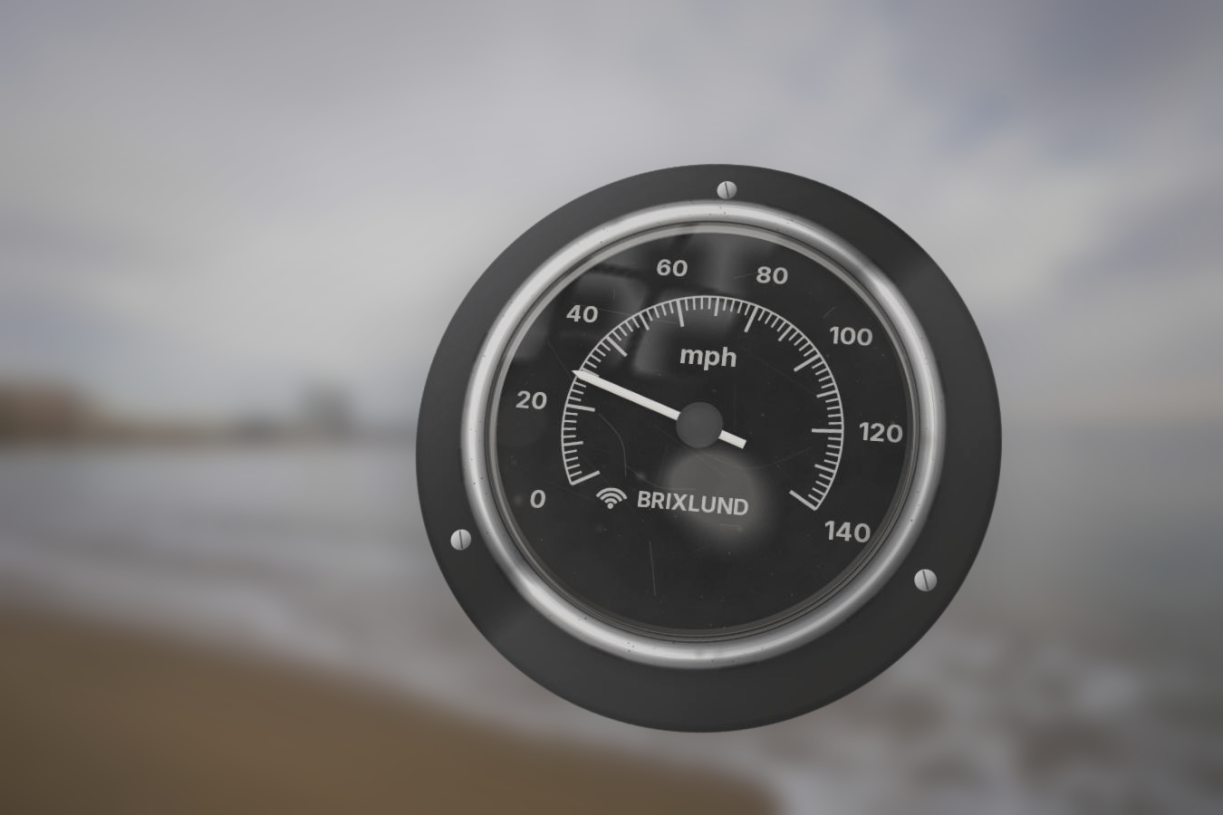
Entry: 28,mph
